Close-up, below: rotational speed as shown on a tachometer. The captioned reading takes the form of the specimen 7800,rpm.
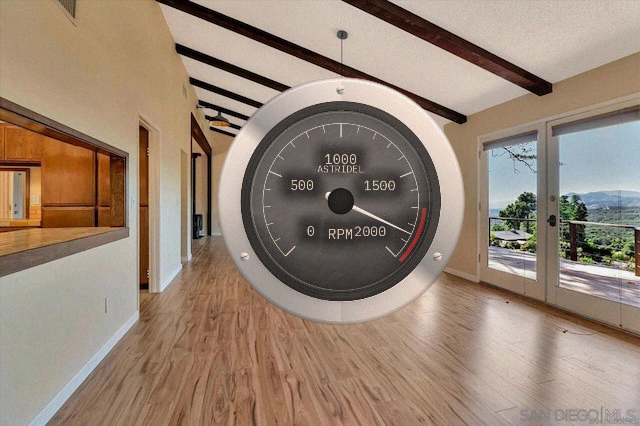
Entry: 1850,rpm
